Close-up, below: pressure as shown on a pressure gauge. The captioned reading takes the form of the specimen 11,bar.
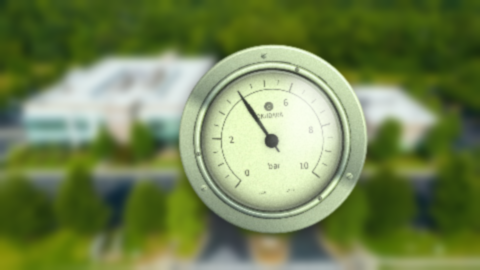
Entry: 4,bar
